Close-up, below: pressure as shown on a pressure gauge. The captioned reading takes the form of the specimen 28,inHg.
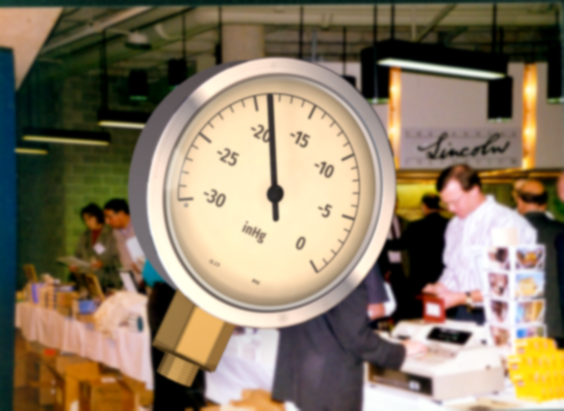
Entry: -19,inHg
